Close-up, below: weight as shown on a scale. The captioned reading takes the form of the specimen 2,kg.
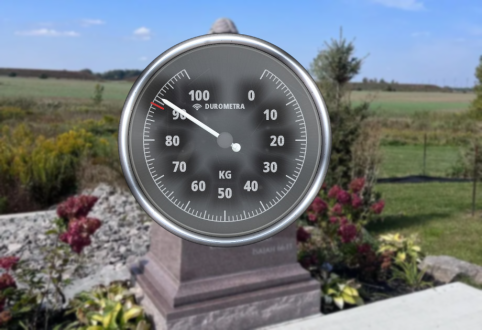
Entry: 91,kg
